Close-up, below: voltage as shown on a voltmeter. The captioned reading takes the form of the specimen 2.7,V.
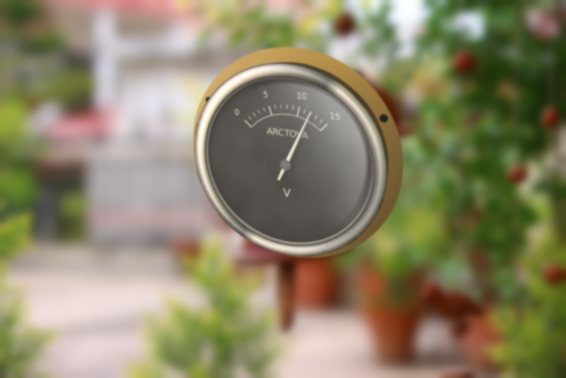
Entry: 12,V
